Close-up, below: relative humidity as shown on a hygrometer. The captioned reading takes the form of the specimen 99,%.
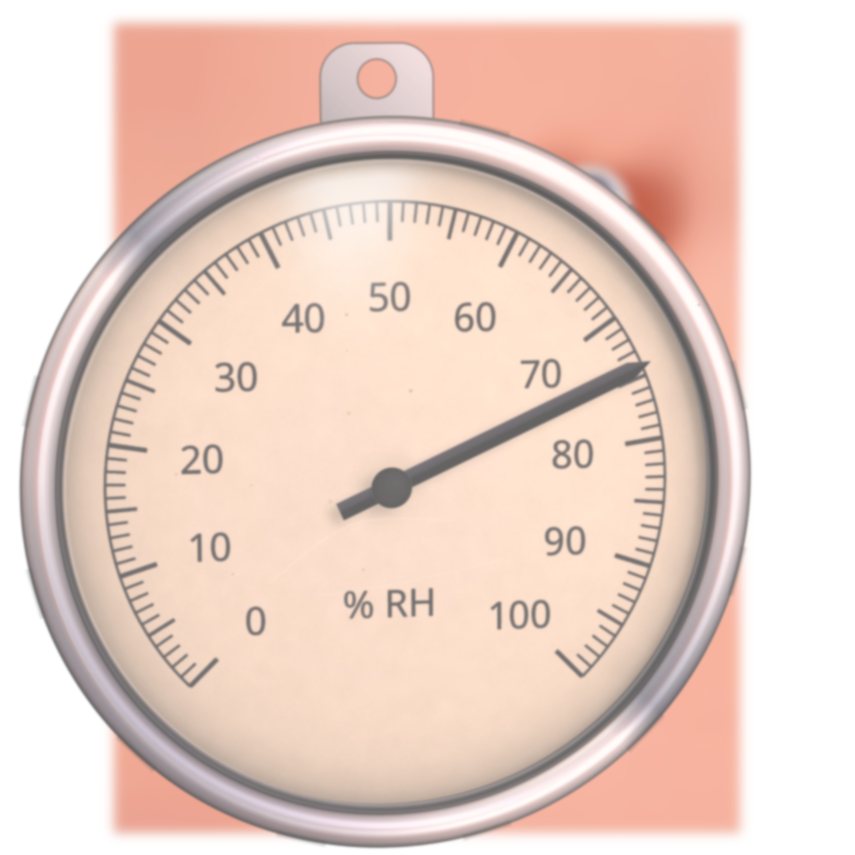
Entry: 74,%
